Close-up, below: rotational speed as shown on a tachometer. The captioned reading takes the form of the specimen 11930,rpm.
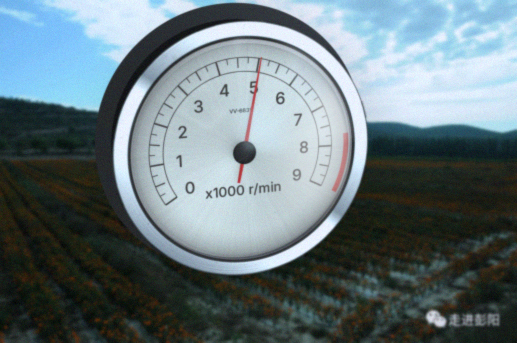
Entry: 5000,rpm
